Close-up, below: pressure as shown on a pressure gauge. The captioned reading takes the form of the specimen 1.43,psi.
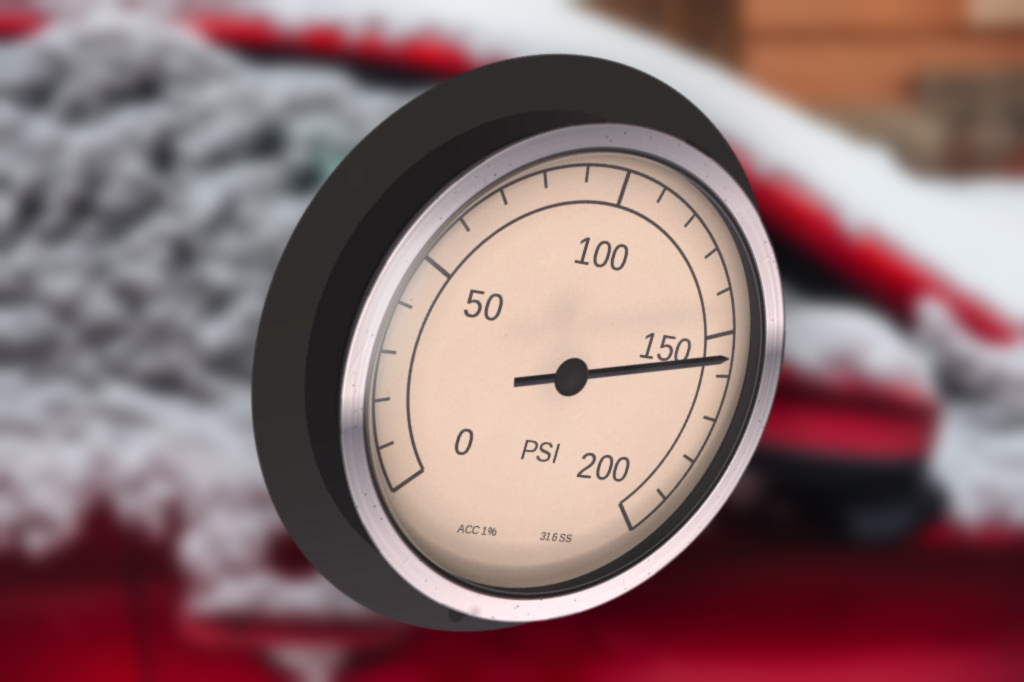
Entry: 155,psi
